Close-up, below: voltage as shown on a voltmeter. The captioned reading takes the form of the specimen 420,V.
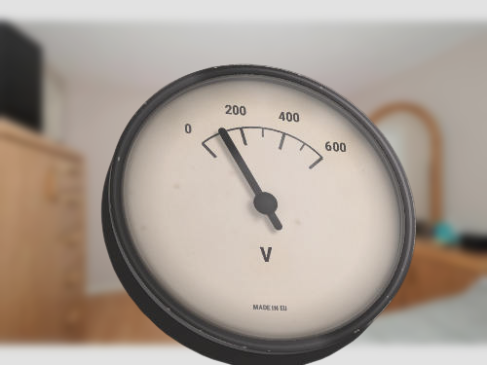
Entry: 100,V
